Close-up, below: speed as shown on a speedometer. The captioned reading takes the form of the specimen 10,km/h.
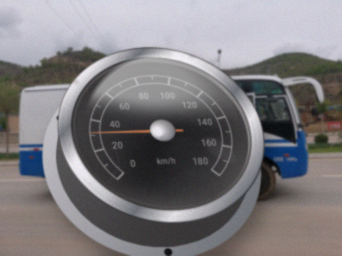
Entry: 30,km/h
